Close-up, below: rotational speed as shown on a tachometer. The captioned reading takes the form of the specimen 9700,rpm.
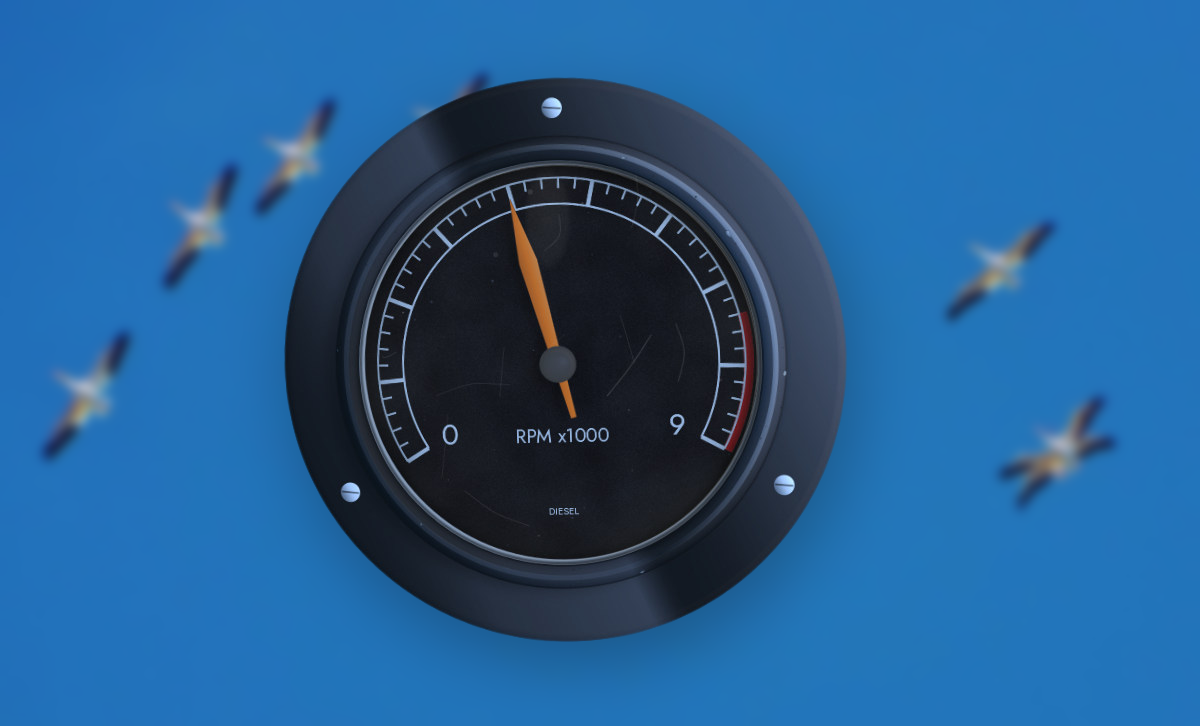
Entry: 4000,rpm
